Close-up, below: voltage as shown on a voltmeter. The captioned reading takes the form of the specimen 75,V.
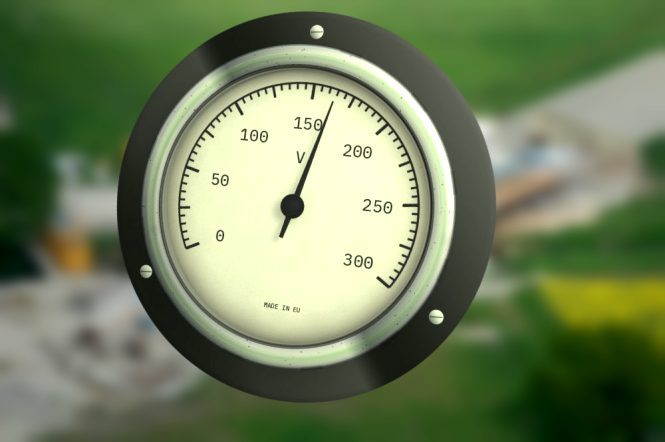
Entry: 165,V
